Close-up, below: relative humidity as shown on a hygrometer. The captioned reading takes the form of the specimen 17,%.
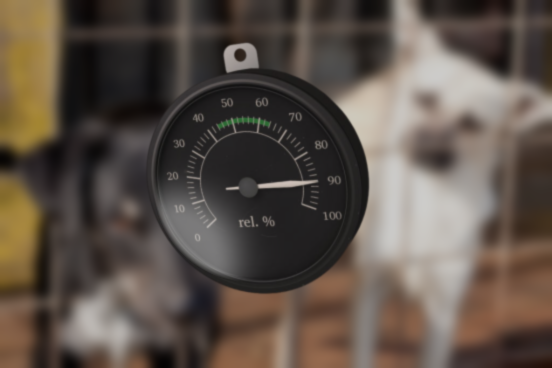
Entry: 90,%
